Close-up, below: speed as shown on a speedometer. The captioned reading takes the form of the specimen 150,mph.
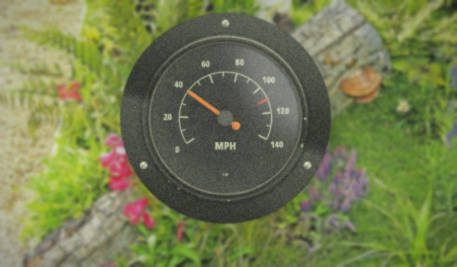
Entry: 40,mph
